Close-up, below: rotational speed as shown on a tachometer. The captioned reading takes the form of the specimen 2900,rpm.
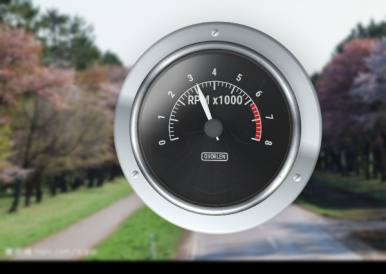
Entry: 3200,rpm
